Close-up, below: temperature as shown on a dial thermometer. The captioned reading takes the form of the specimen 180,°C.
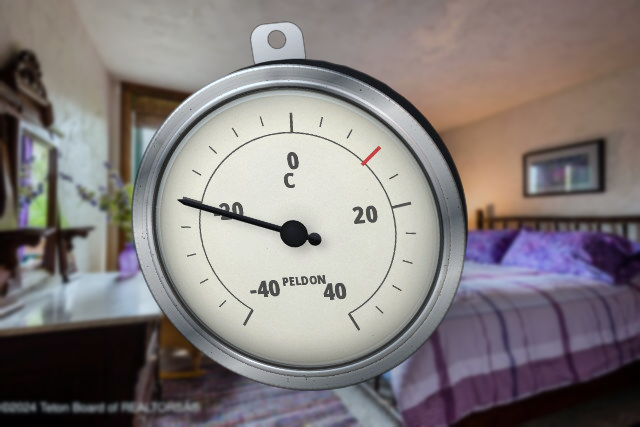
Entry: -20,°C
